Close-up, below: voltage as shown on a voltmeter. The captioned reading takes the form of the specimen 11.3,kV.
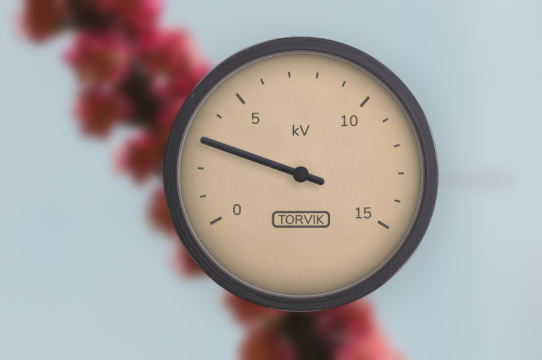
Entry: 3,kV
